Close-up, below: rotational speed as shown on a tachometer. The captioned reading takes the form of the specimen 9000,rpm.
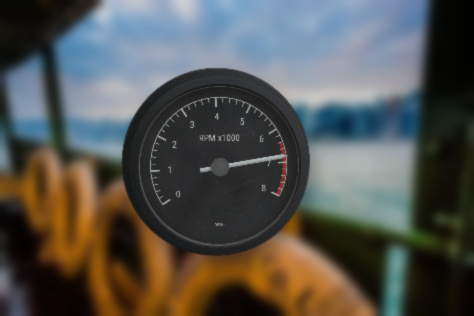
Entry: 6800,rpm
